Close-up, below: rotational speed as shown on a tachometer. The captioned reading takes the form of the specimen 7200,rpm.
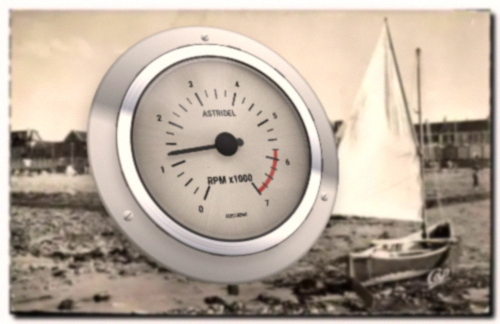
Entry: 1250,rpm
